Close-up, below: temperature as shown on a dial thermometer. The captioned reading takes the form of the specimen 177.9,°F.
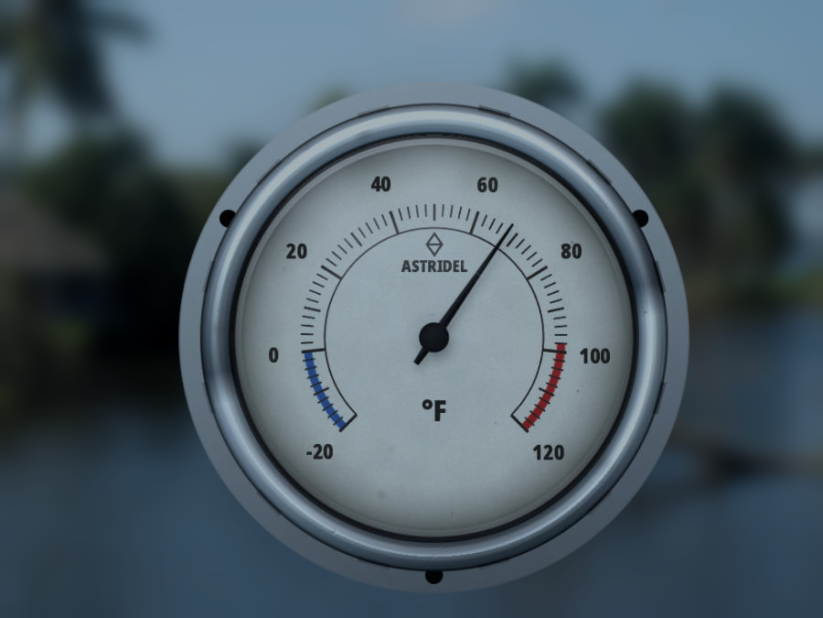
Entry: 68,°F
